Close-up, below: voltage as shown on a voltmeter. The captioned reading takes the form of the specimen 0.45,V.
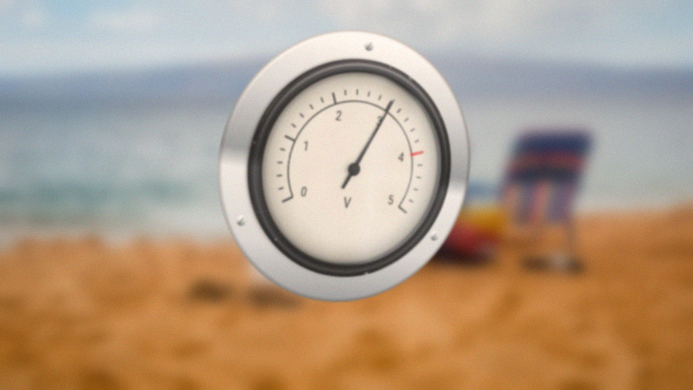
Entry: 3,V
